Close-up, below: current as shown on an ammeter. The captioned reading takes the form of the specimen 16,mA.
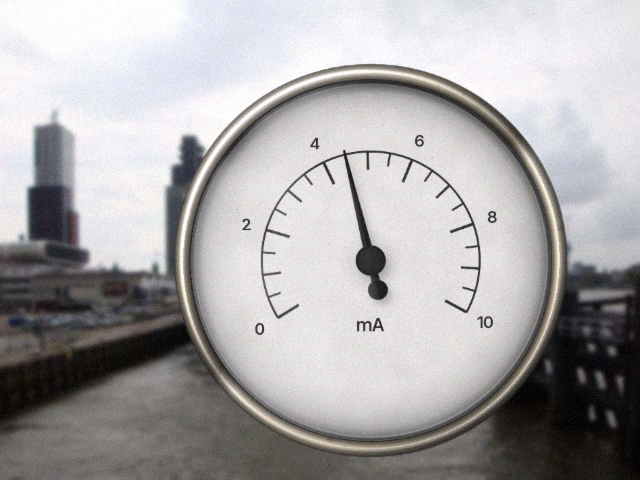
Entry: 4.5,mA
